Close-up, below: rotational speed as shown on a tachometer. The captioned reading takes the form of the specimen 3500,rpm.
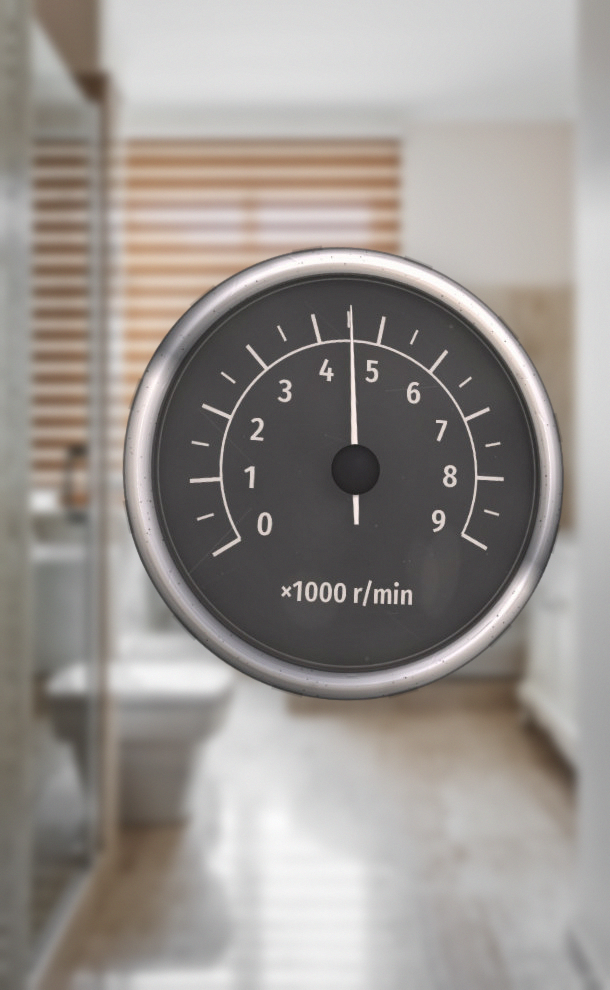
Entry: 4500,rpm
